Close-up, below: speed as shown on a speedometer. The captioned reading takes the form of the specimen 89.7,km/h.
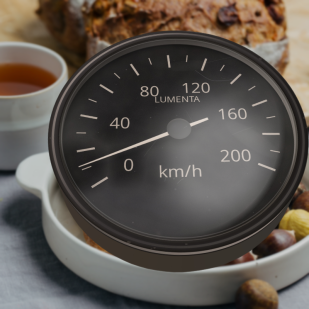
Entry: 10,km/h
